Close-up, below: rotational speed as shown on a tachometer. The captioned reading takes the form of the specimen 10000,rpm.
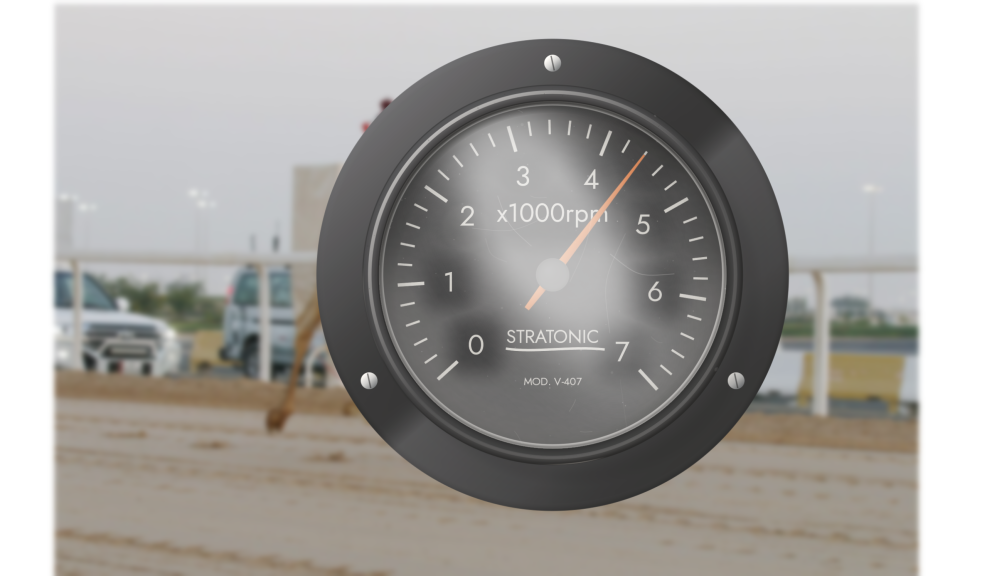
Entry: 4400,rpm
